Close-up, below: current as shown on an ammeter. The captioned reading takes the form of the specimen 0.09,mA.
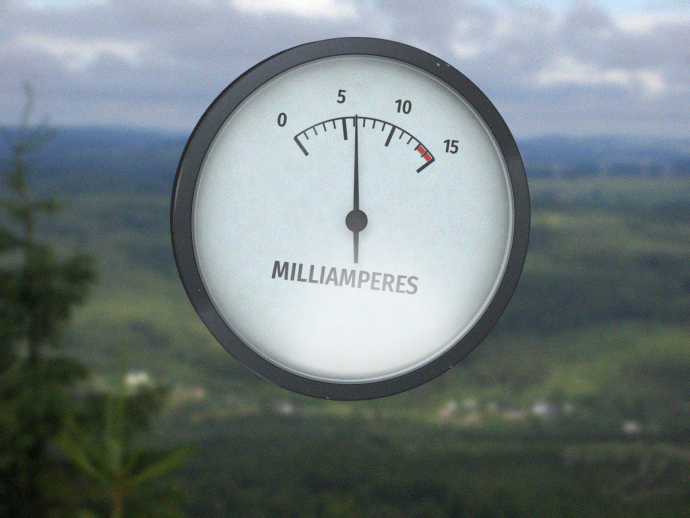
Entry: 6,mA
